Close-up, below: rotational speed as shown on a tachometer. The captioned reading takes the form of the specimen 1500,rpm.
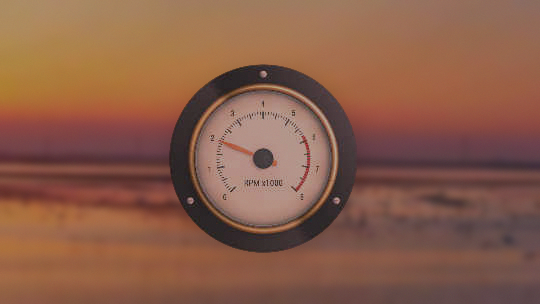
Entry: 2000,rpm
